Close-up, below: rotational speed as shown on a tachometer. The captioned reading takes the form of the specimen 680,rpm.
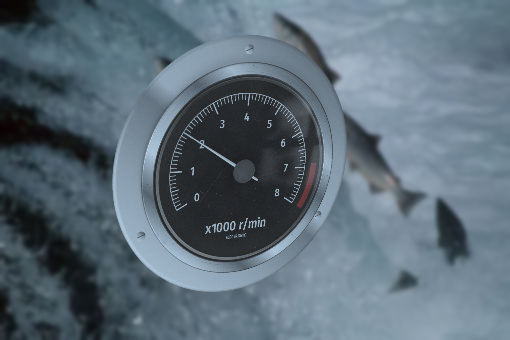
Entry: 2000,rpm
